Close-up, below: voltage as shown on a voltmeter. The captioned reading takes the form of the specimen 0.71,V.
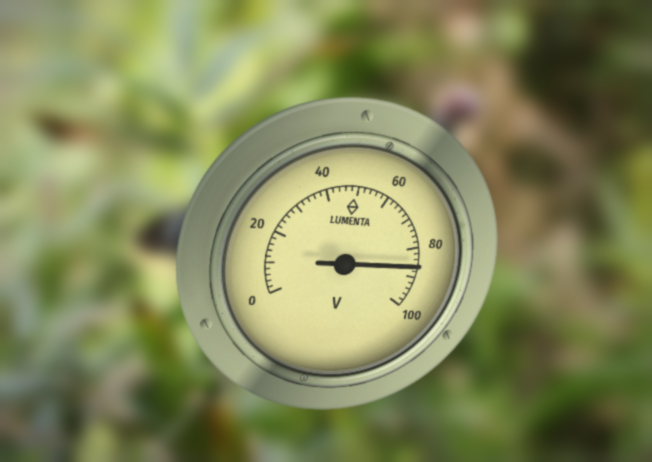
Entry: 86,V
